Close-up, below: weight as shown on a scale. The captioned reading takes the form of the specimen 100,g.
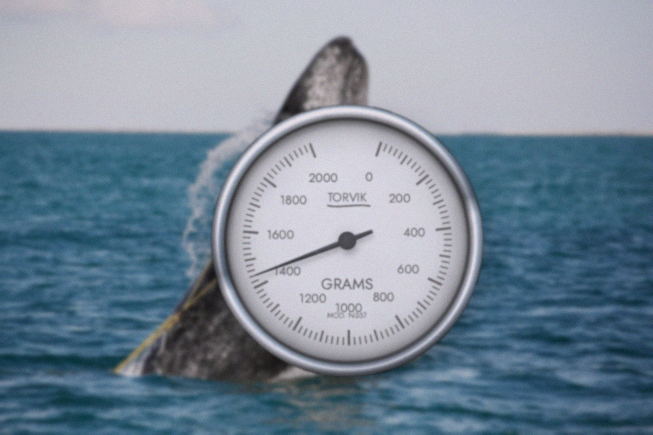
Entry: 1440,g
